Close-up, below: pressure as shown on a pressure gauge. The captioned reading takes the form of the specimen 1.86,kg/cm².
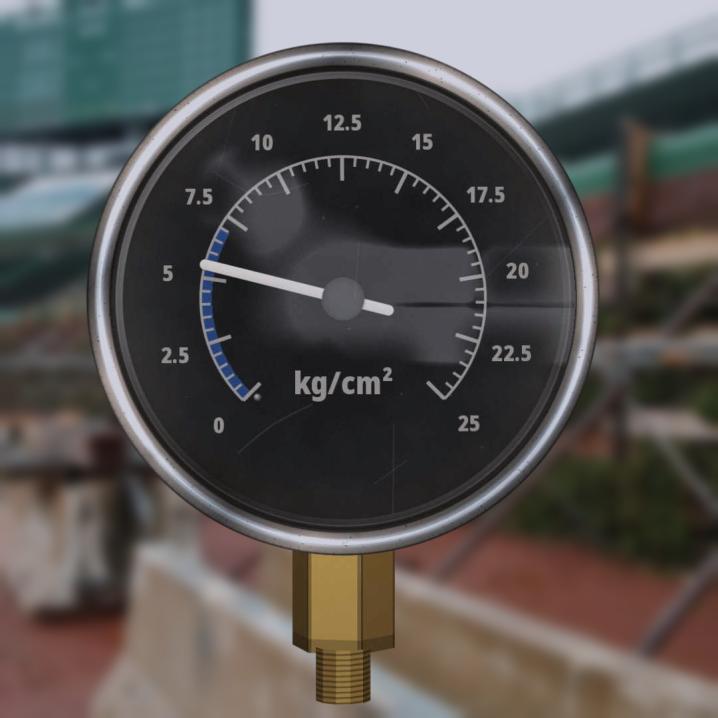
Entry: 5.5,kg/cm²
